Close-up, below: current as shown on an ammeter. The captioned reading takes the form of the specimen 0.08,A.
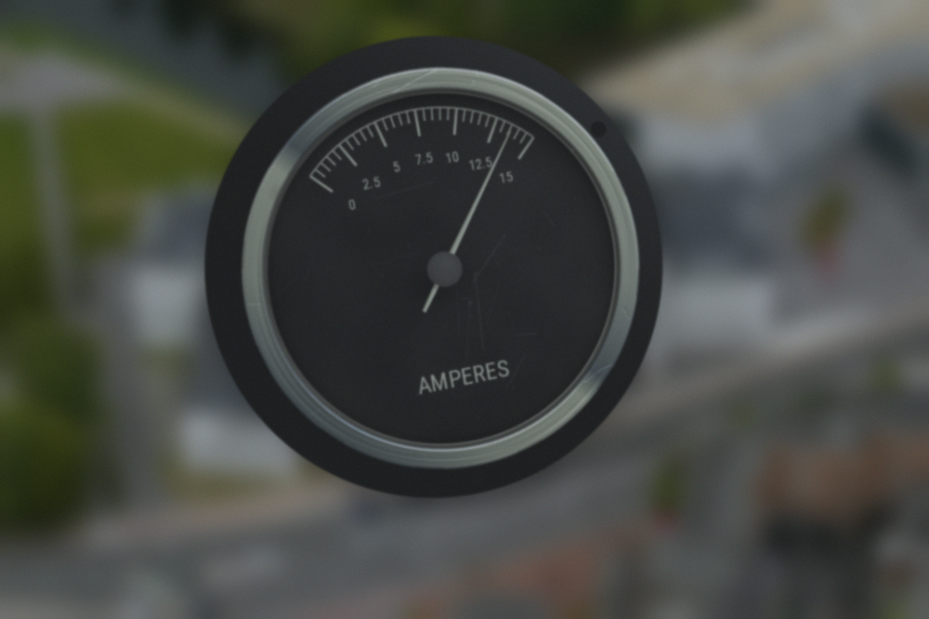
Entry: 13.5,A
